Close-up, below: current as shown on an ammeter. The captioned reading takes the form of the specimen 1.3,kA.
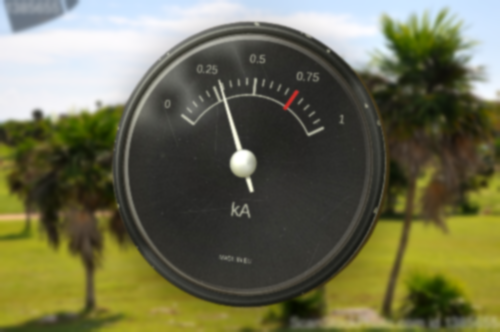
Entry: 0.3,kA
